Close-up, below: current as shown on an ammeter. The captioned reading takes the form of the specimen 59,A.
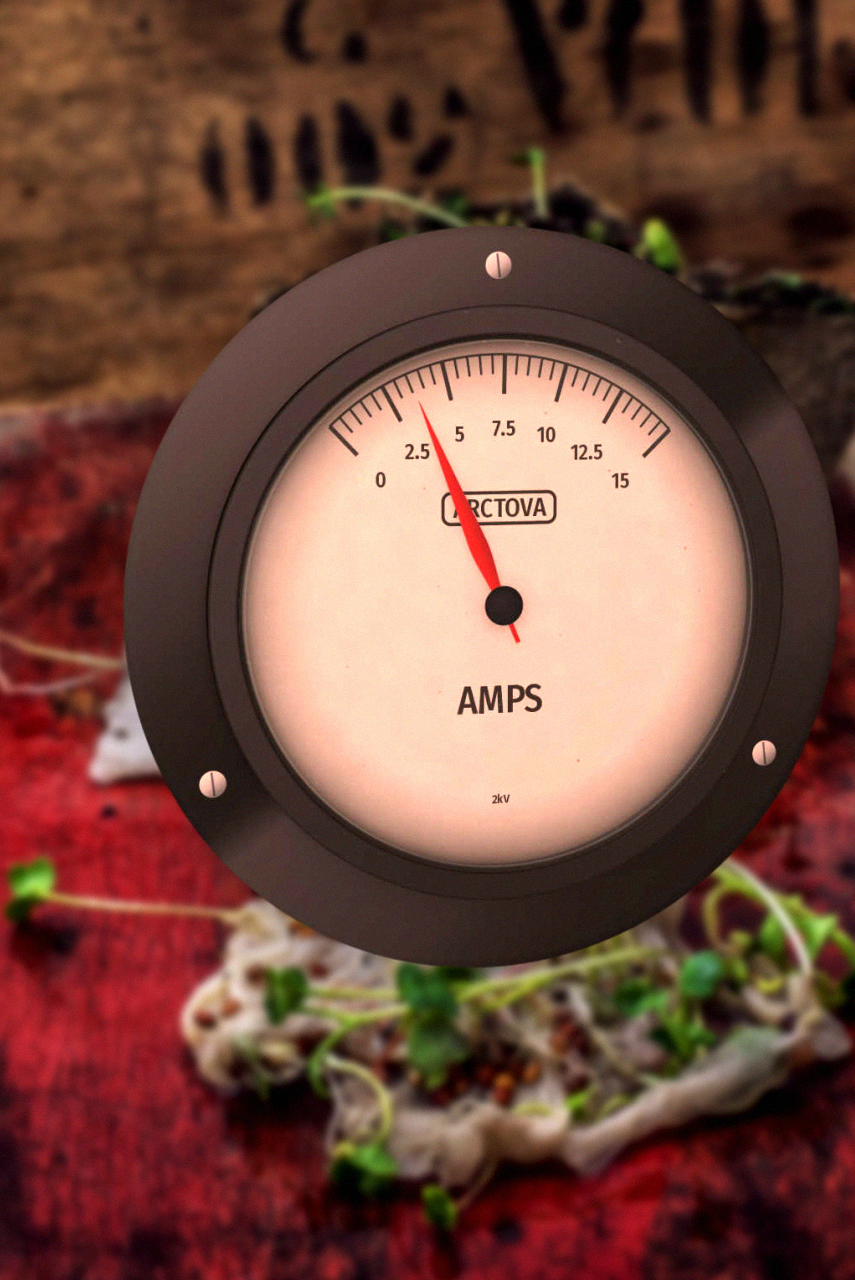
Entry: 3.5,A
